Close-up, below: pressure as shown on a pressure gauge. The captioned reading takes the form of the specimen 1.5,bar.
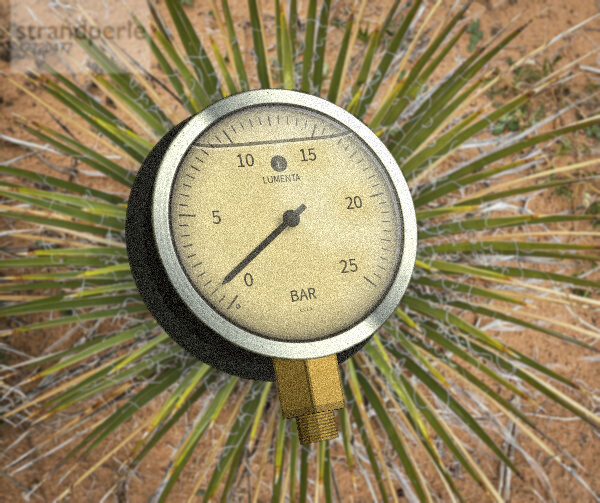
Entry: 1,bar
